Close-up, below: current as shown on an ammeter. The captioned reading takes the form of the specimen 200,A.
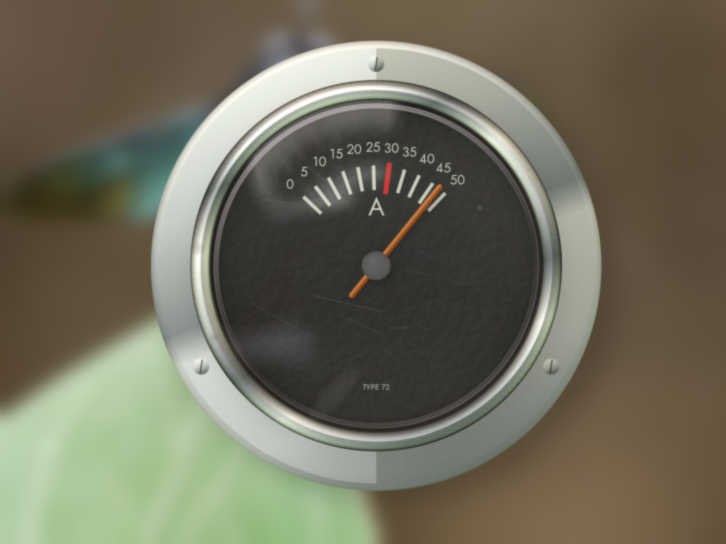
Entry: 47.5,A
